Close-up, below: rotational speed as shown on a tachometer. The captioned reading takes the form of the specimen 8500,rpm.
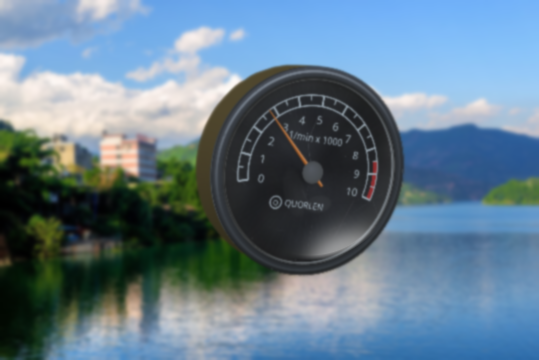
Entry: 2750,rpm
